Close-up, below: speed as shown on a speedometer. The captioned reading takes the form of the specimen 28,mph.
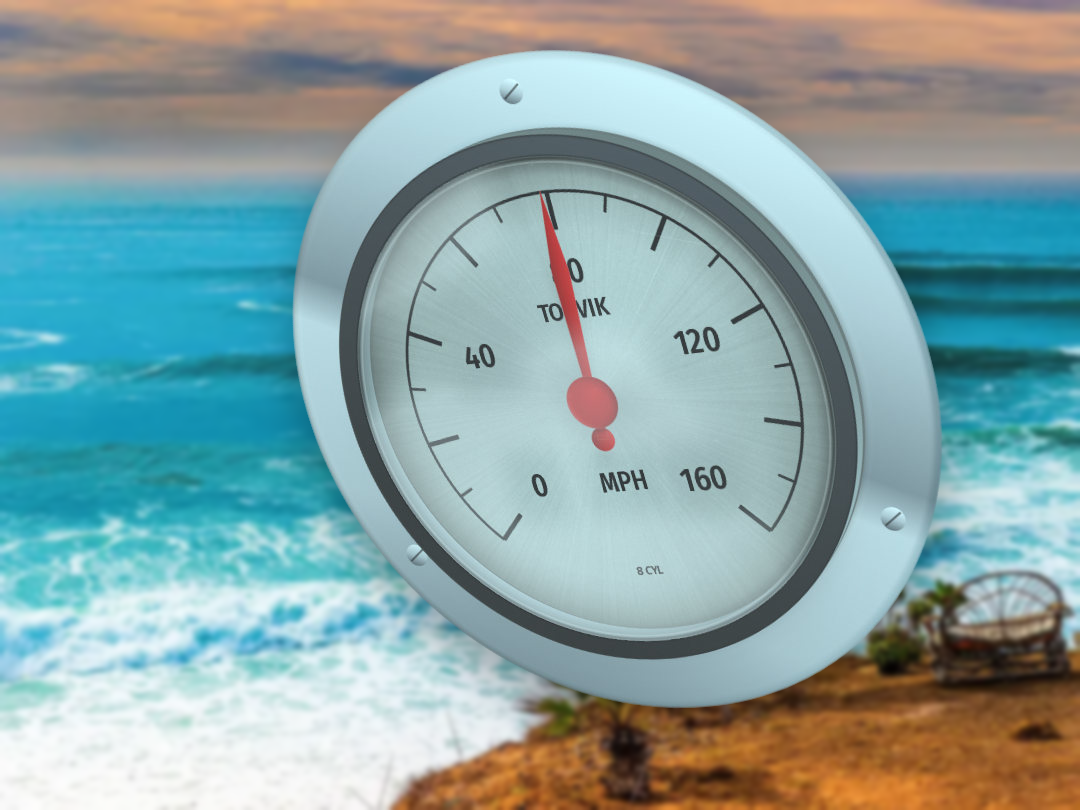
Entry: 80,mph
